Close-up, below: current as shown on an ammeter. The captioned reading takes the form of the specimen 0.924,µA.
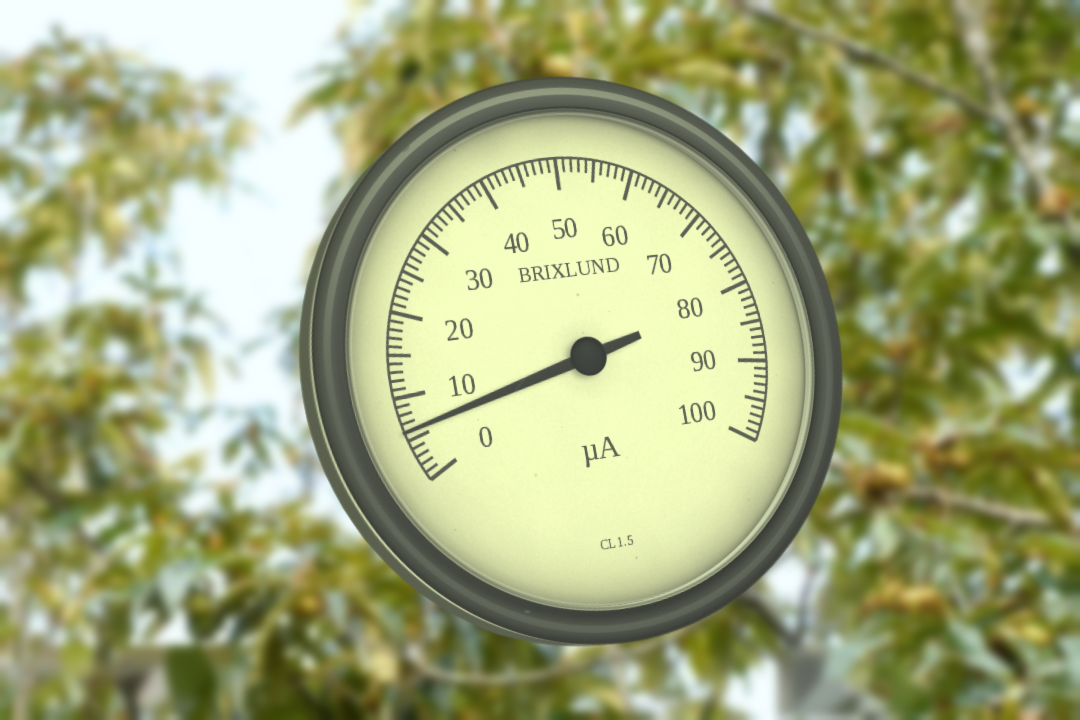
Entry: 6,µA
